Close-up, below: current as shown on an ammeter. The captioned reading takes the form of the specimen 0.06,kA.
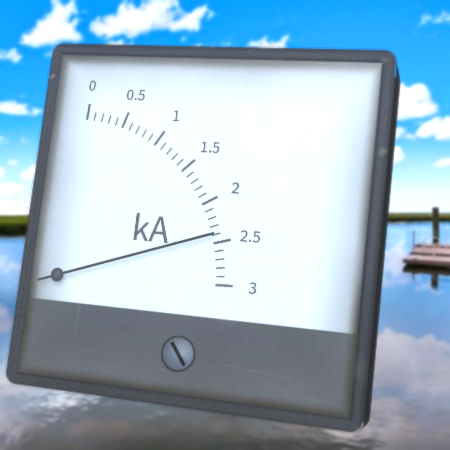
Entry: 2.4,kA
